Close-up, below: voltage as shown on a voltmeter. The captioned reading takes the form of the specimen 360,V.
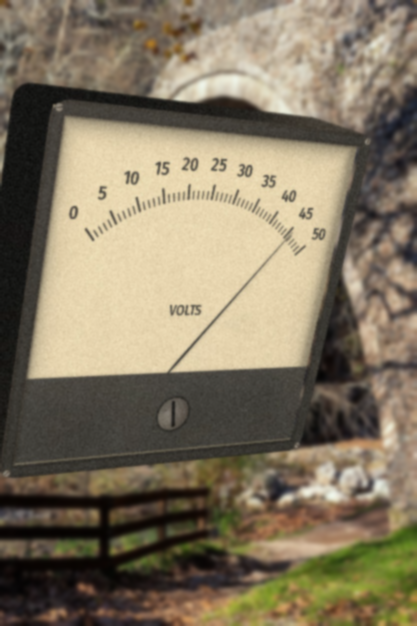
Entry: 45,V
